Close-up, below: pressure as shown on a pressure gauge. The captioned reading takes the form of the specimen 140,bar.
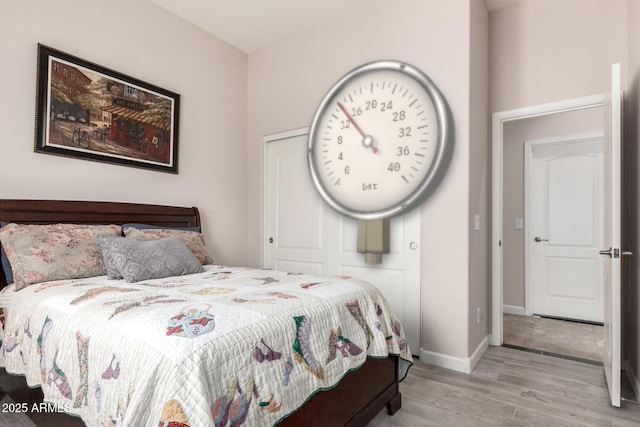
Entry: 14,bar
